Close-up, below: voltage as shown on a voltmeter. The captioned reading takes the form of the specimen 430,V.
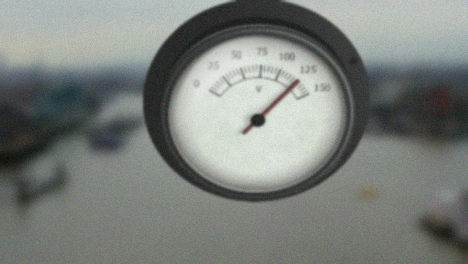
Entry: 125,V
